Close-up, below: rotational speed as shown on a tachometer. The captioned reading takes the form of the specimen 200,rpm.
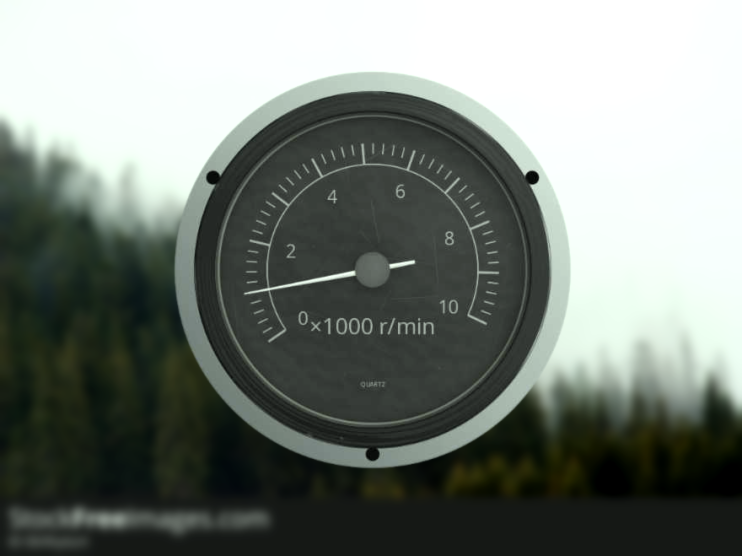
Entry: 1000,rpm
